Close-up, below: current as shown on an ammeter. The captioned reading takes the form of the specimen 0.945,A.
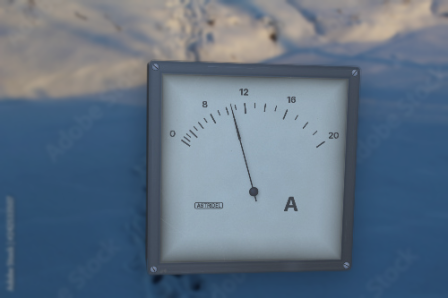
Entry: 10.5,A
